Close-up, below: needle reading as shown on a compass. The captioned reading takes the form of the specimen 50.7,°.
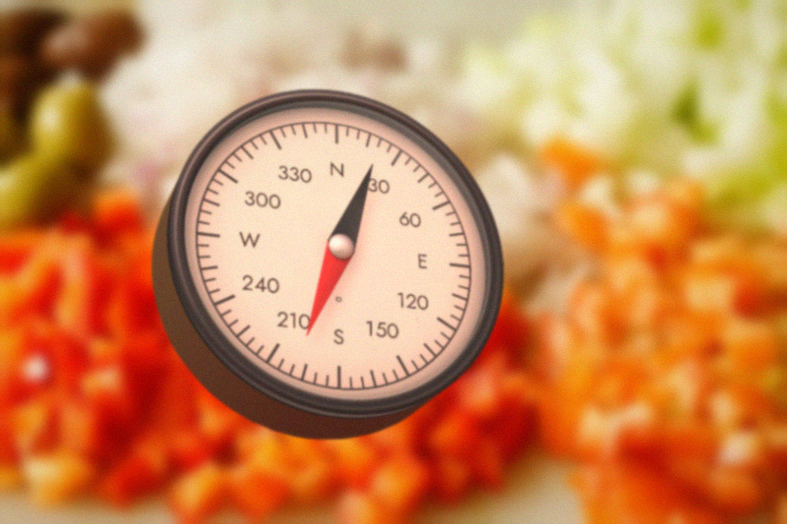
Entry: 200,°
